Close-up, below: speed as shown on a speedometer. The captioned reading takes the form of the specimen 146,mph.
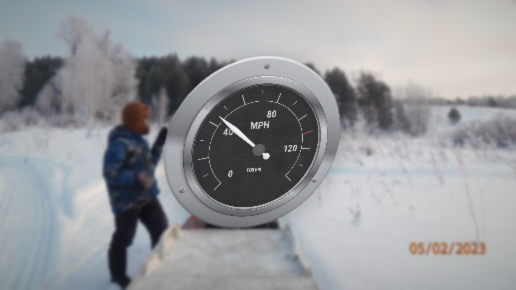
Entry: 45,mph
